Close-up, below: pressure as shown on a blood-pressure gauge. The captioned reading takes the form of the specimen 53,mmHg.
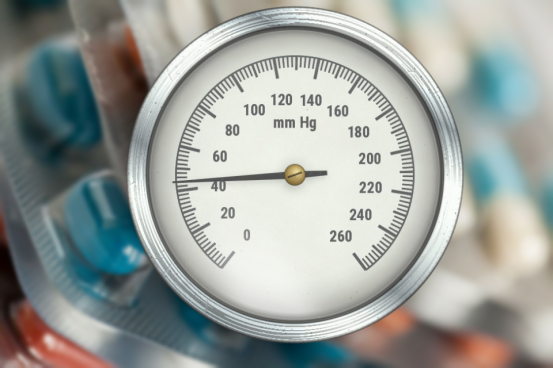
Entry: 44,mmHg
